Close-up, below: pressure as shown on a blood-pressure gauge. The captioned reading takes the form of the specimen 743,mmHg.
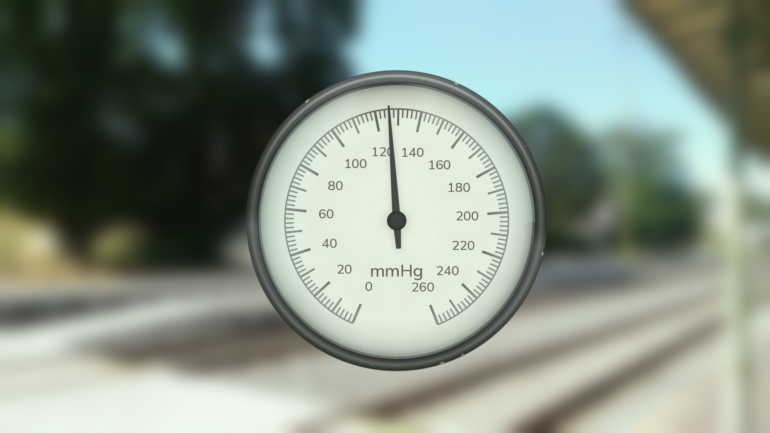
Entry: 126,mmHg
